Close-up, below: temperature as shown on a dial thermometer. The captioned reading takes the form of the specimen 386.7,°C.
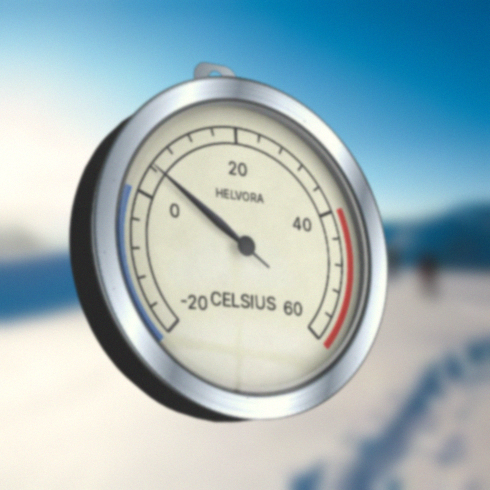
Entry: 4,°C
